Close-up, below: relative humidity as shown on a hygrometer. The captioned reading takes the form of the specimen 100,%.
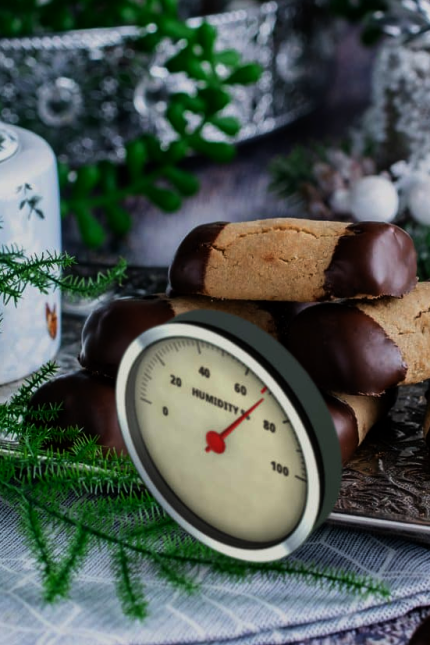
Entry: 70,%
